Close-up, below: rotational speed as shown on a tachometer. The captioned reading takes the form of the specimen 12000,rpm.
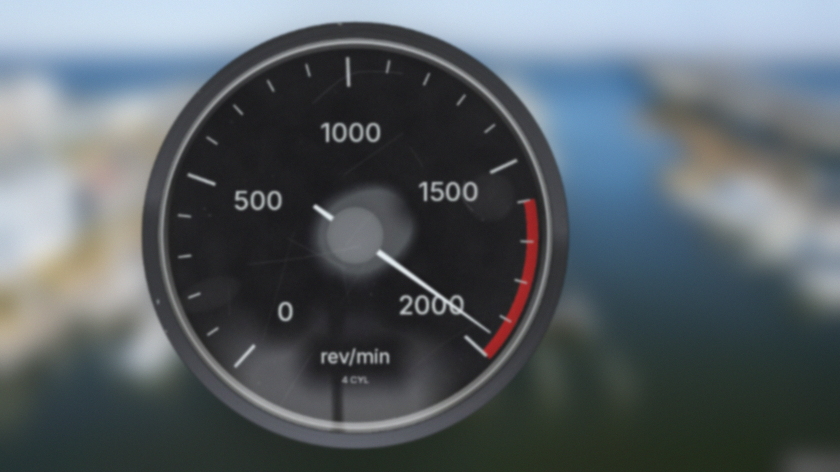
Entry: 1950,rpm
